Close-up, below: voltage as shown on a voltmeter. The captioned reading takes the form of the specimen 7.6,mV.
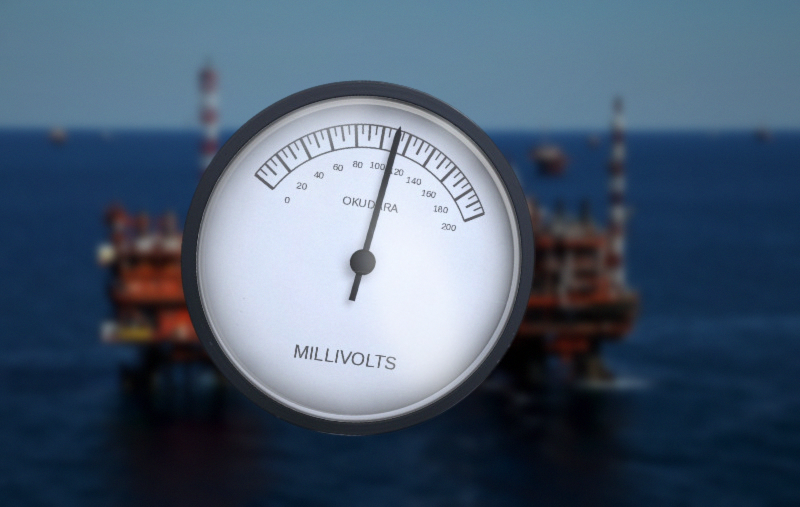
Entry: 110,mV
